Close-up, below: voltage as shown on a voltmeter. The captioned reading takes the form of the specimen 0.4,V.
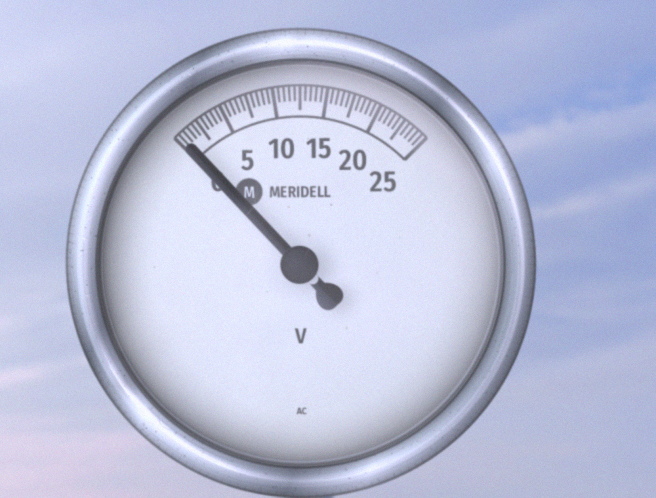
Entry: 0.5,V
